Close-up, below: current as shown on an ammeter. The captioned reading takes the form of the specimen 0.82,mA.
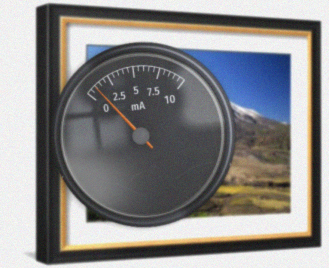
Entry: 1,mA
